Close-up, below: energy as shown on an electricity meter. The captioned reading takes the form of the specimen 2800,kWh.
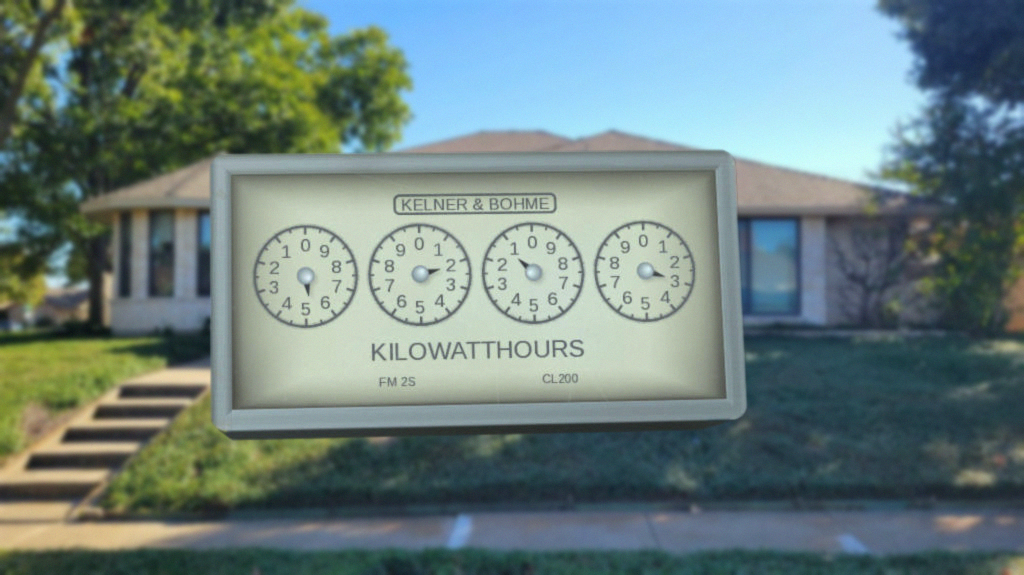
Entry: 5213,kWh
